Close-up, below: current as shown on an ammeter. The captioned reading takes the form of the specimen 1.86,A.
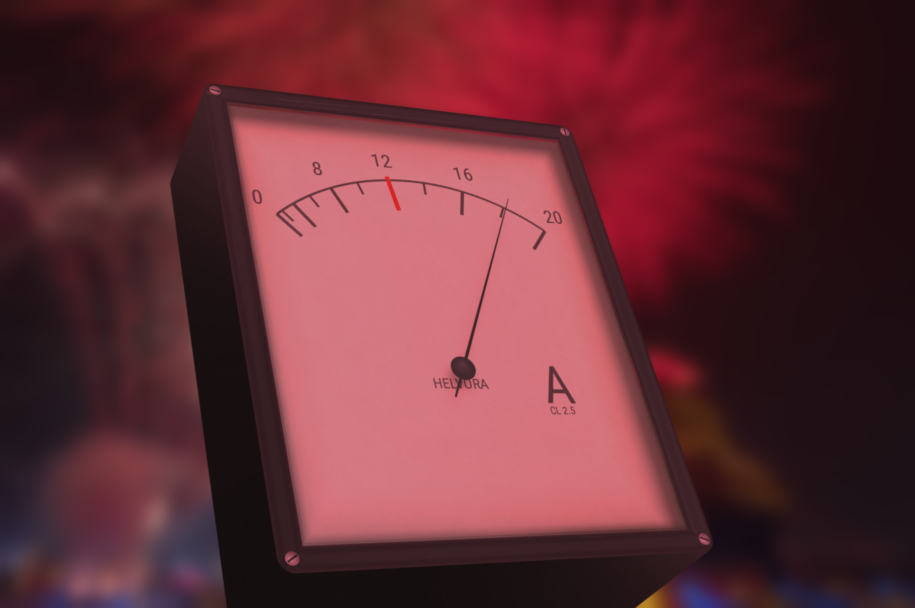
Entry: 18,A
